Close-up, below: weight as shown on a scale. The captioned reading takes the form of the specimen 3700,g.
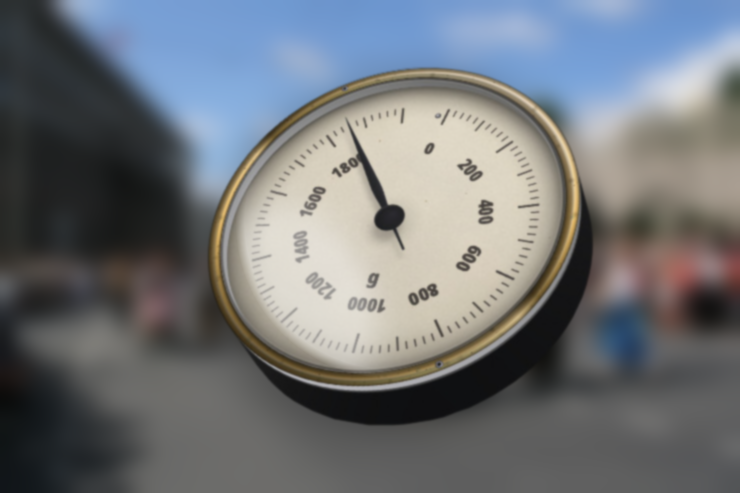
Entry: 1860,g
